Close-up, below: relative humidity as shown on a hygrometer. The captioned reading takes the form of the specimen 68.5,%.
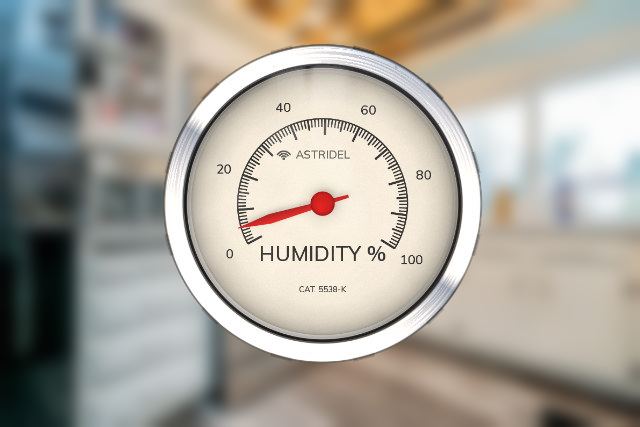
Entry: 5,%
